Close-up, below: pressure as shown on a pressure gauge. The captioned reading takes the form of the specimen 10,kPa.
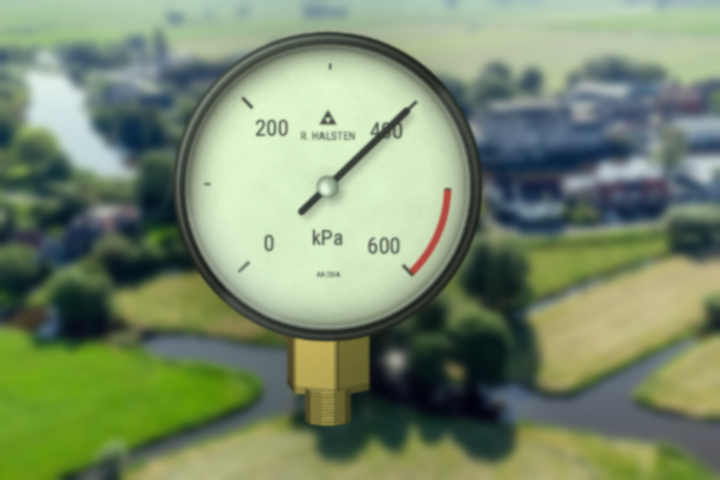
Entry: 400,kPa
